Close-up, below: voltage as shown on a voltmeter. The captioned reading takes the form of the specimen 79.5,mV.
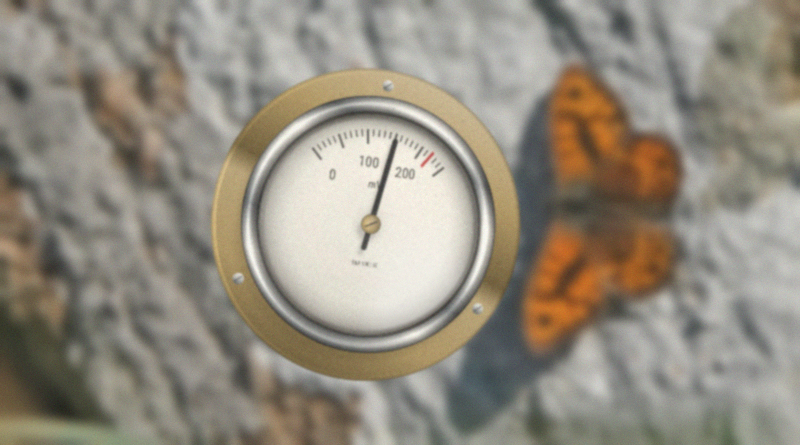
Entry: 150,mV
